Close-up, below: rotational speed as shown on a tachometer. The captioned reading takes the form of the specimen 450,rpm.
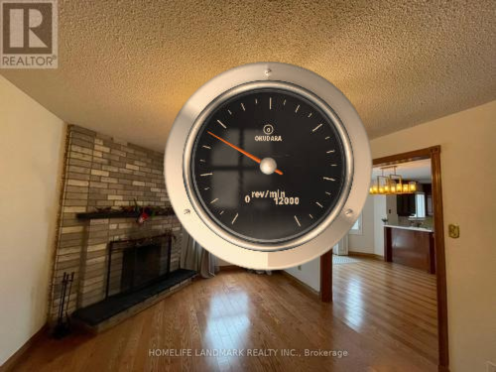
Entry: 3500,rpm
